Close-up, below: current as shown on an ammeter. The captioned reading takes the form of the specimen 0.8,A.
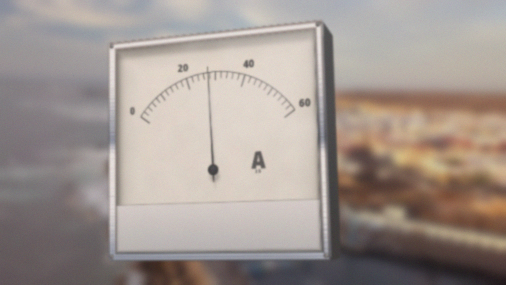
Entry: 28,A
